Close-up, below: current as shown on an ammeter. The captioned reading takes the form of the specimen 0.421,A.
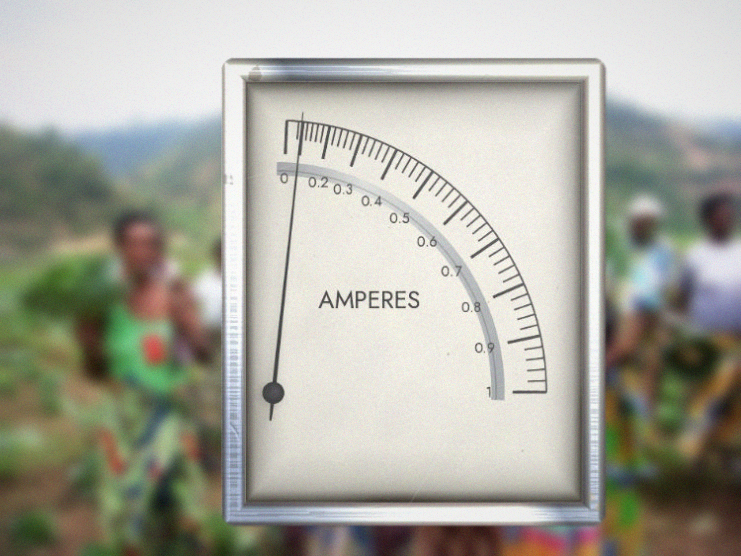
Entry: 0.1,A
